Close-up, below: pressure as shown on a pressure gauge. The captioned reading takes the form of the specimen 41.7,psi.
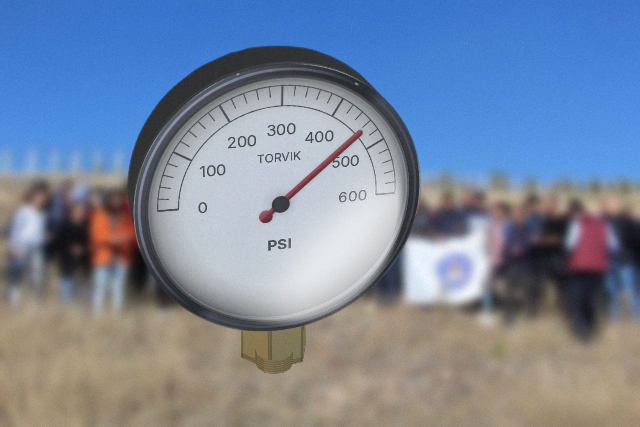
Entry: 460,psi
